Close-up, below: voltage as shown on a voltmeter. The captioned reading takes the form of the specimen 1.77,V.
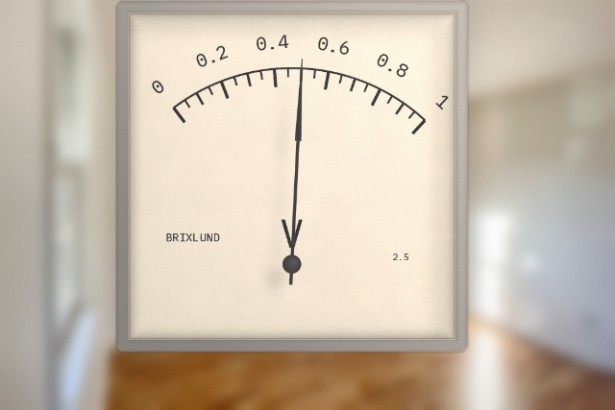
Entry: 0.5,V
